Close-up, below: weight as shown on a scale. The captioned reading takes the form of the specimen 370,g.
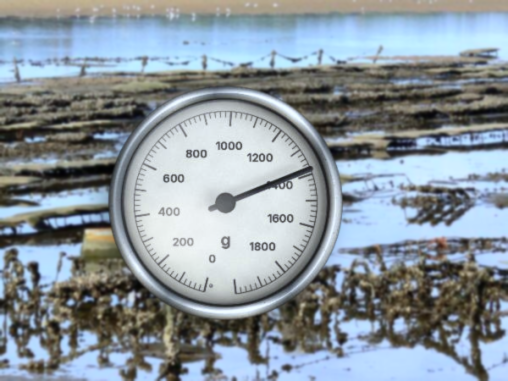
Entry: 1380,g
